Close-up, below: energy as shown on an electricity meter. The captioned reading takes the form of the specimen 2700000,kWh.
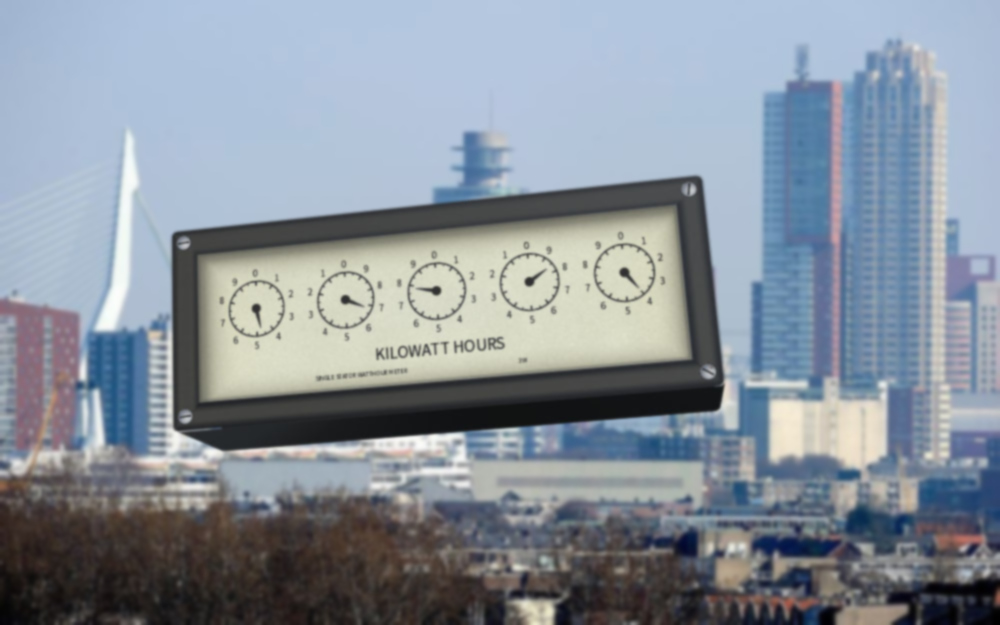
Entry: 46784,kWh
